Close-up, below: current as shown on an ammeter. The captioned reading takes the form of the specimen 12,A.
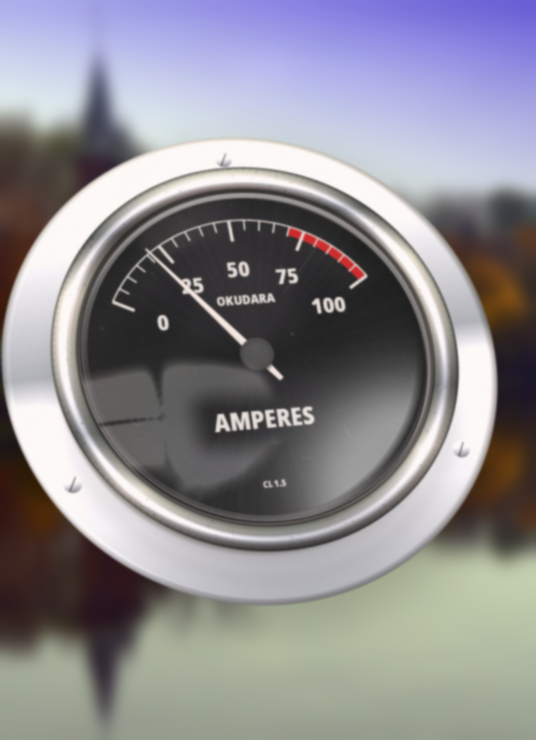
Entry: 20,A
